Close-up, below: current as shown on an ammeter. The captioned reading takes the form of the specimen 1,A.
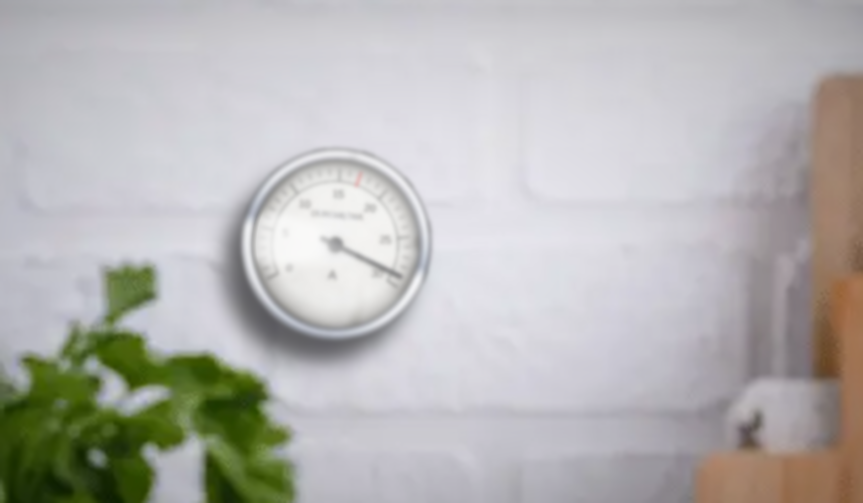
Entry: 29,A
